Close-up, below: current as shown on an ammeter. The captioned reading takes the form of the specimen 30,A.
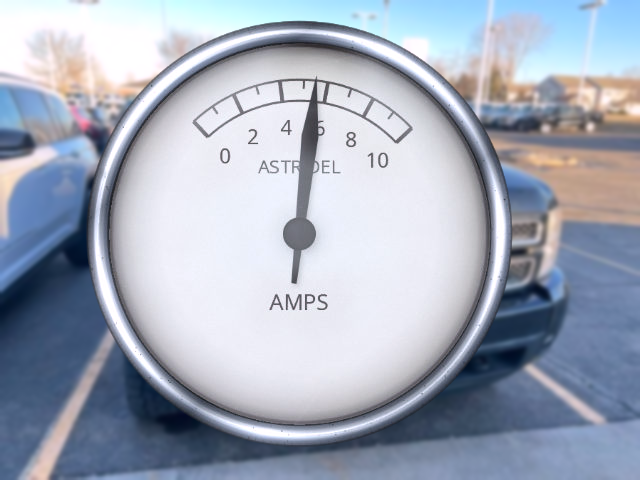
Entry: 5.5,A
